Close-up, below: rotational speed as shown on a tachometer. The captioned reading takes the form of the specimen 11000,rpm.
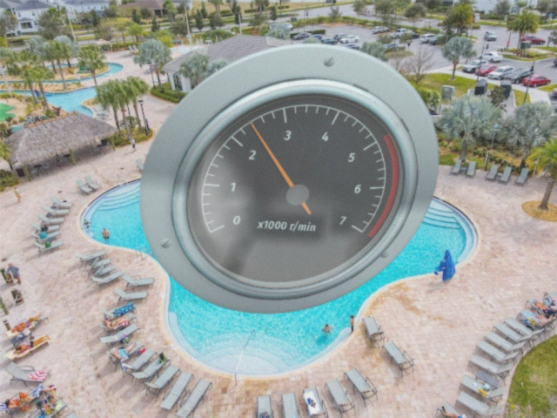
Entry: 2400,rpm
